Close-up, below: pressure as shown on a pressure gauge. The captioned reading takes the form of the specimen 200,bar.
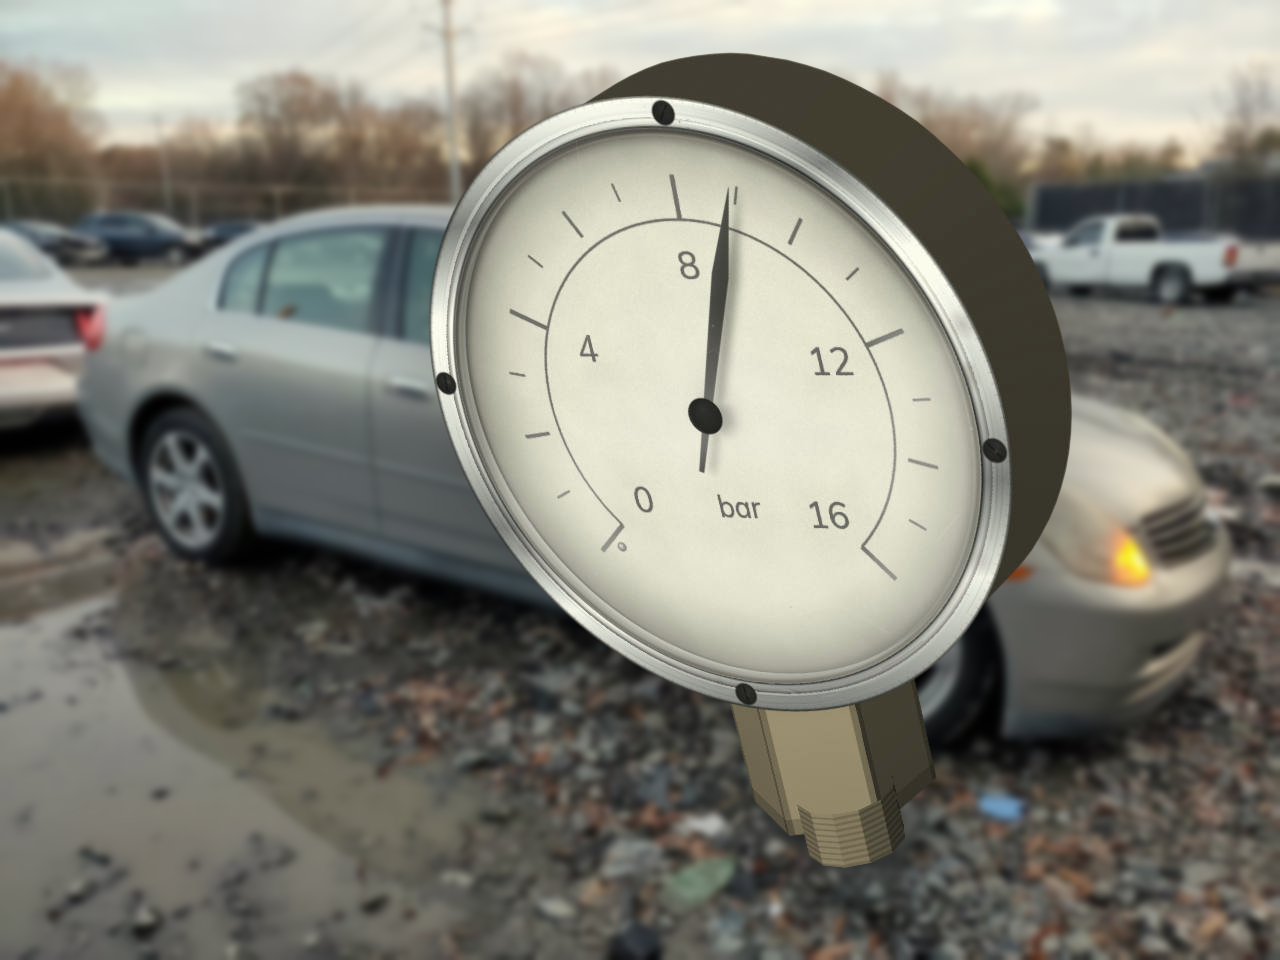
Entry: 9,bar
